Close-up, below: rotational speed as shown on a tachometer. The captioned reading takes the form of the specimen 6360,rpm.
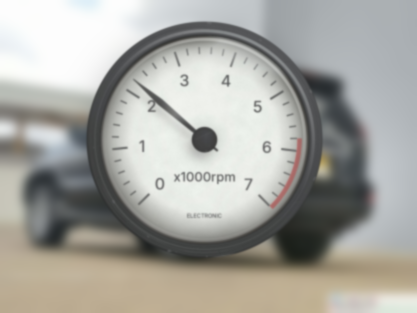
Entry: 2200,rpm
